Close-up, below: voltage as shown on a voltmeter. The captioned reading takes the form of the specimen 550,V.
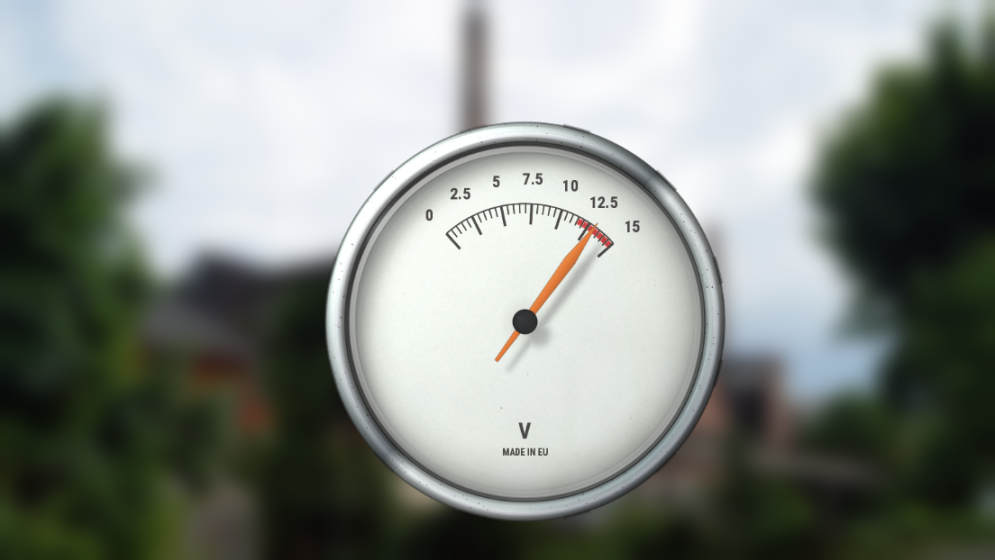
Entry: 13,V
